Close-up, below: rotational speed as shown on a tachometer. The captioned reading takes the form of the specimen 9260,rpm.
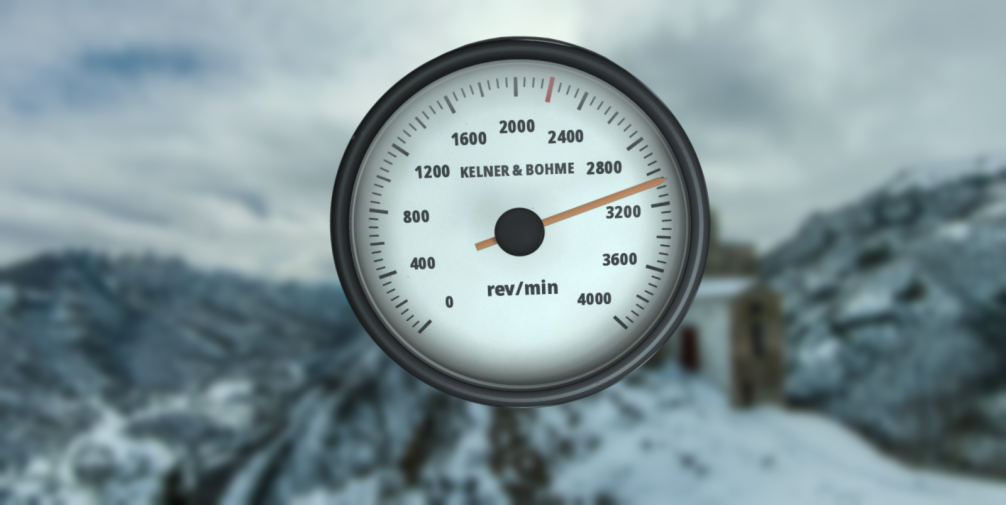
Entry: 3050,rpm
